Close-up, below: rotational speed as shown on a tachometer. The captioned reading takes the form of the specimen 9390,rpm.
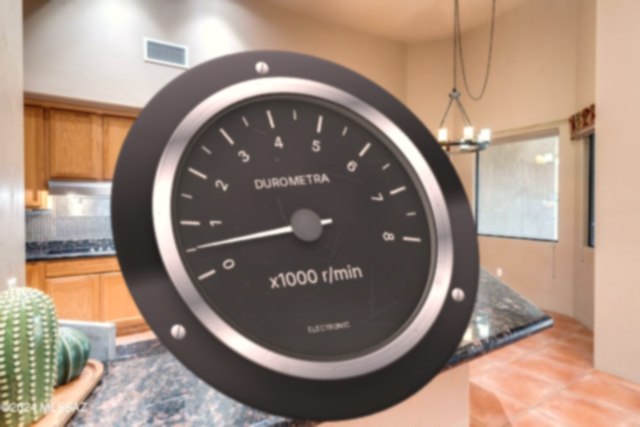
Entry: 500,rpm
